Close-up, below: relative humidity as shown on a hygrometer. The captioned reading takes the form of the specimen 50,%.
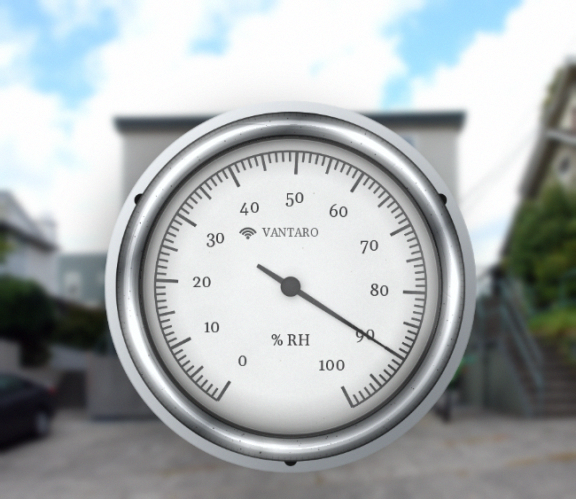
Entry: 90,%
